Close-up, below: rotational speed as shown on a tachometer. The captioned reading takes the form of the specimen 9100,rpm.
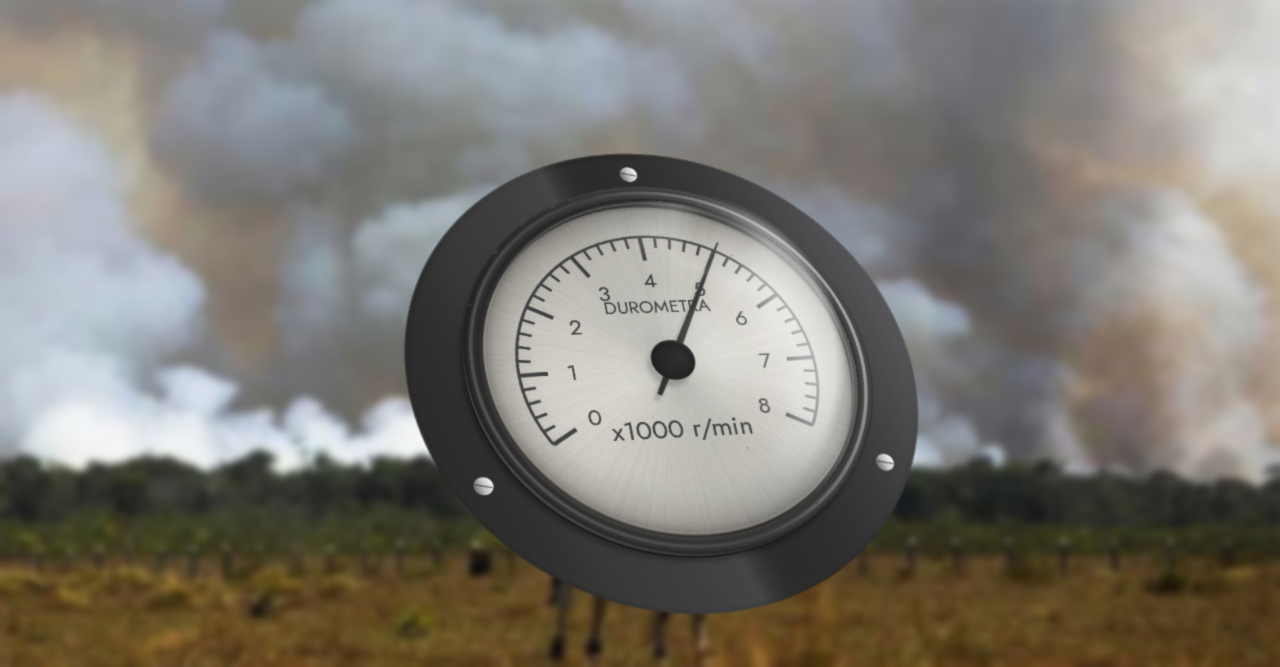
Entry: 5000,rpm
